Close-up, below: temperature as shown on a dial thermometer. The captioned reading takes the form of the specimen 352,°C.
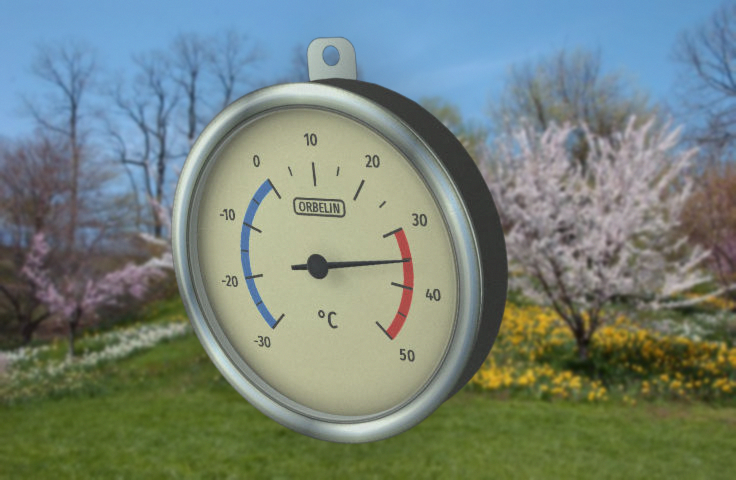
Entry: 35,°C
